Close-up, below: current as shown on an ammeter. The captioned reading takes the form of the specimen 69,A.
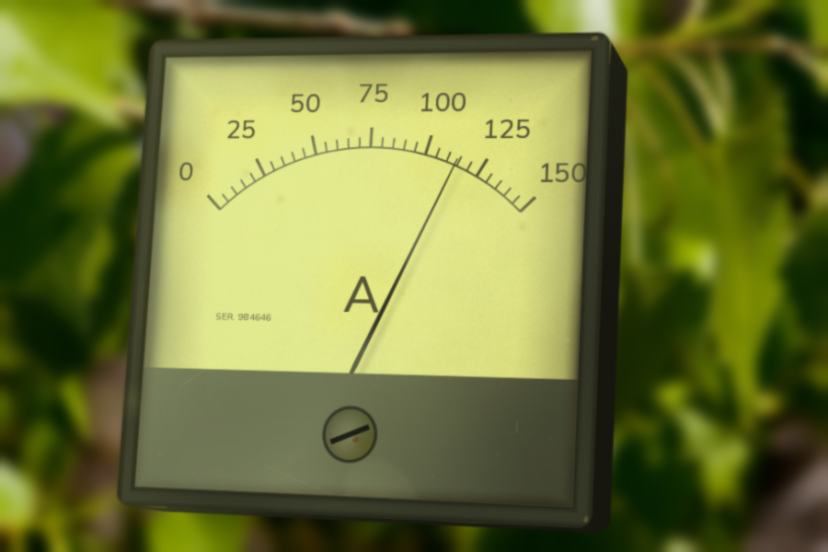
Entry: 115,A
